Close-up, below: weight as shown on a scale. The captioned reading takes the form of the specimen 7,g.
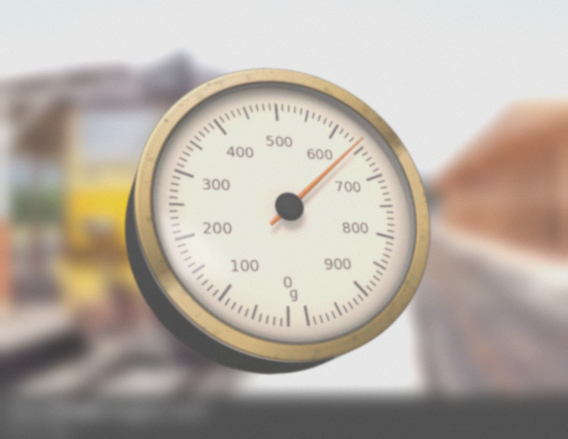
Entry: 640,g
